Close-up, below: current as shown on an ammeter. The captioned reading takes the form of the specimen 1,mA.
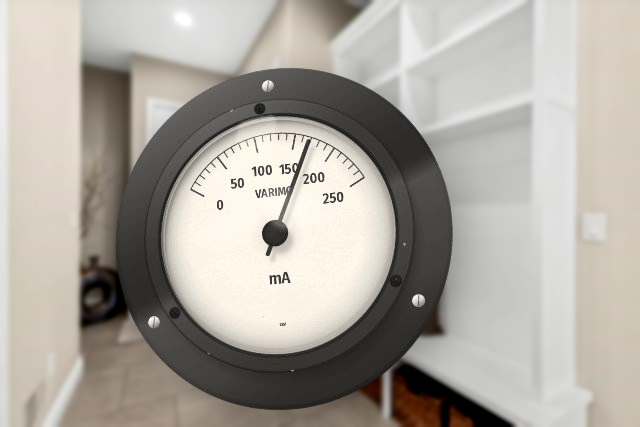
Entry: 170,mA
